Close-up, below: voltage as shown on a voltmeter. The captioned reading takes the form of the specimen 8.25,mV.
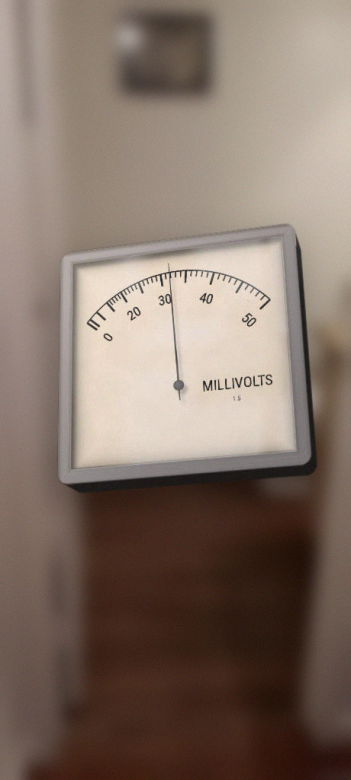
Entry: 32,mV
